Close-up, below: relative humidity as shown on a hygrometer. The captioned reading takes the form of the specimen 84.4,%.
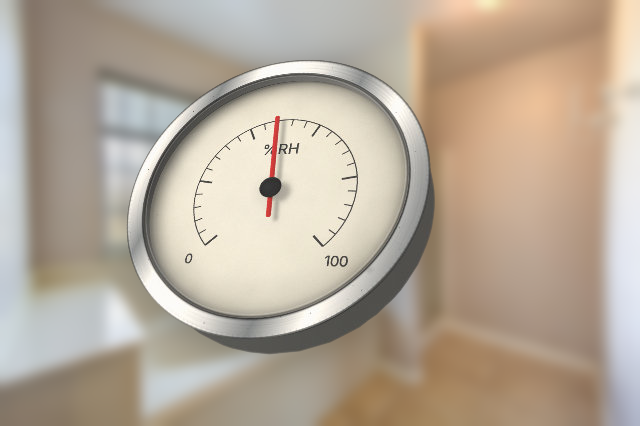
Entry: 48,%
